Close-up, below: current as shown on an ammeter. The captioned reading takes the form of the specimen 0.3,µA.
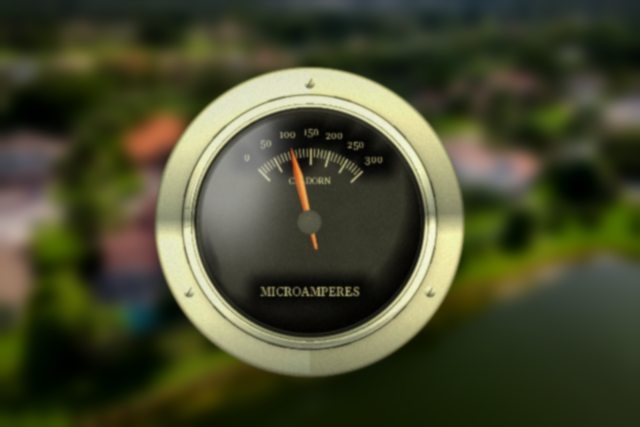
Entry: 100,µA
